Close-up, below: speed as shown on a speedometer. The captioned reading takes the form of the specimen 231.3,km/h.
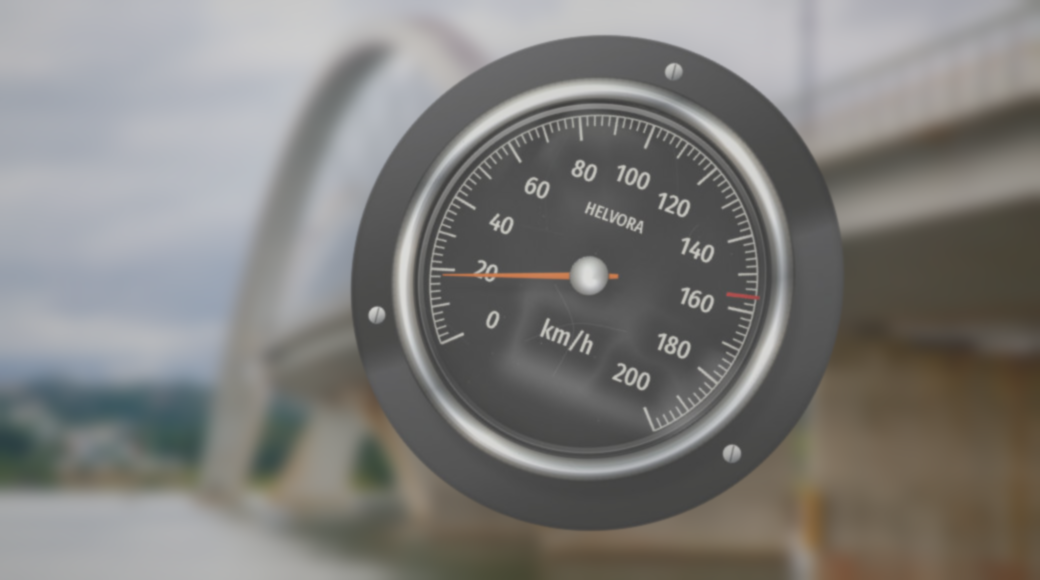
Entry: 18,km/h
